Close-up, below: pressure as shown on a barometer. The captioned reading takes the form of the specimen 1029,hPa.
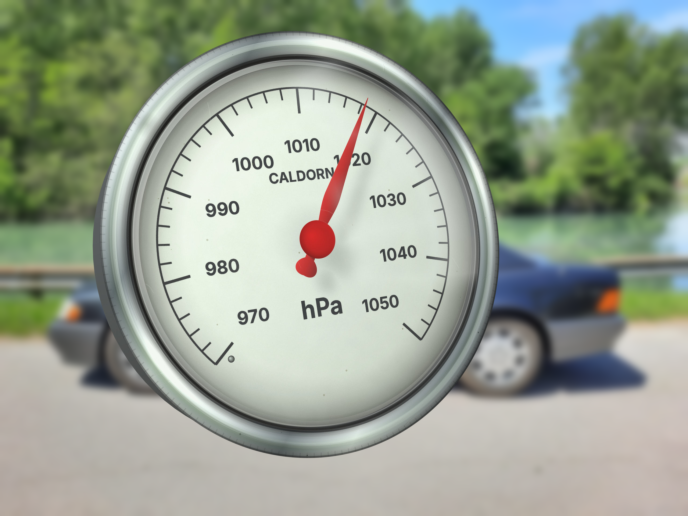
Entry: 1018,hPa
